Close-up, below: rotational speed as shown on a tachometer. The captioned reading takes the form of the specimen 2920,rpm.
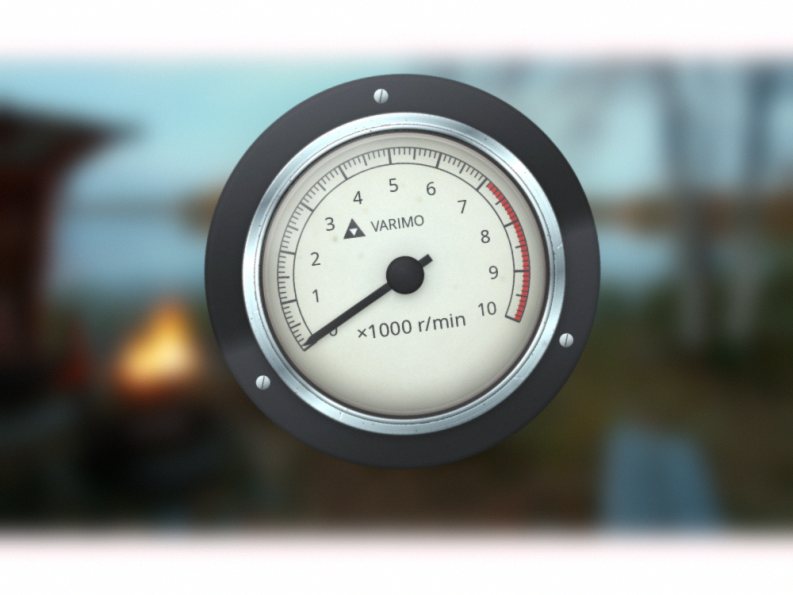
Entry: 100,rpm
